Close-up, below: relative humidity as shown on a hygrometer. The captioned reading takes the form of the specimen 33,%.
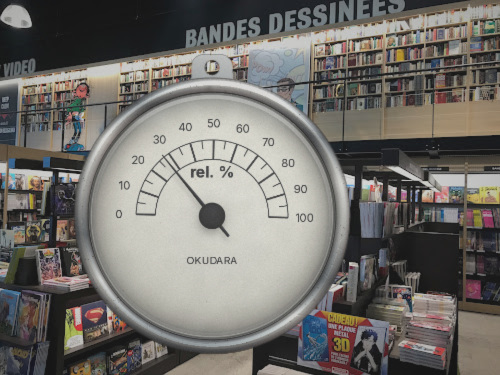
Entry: 27.5,%
